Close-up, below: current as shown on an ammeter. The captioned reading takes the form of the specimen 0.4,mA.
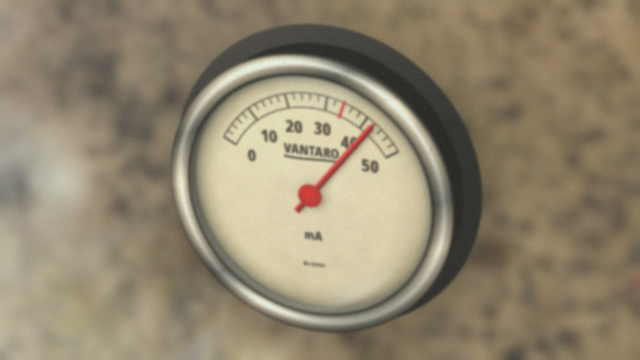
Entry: 42,mA
